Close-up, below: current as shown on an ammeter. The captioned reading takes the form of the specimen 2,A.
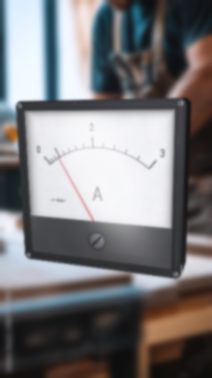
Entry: 1,A
